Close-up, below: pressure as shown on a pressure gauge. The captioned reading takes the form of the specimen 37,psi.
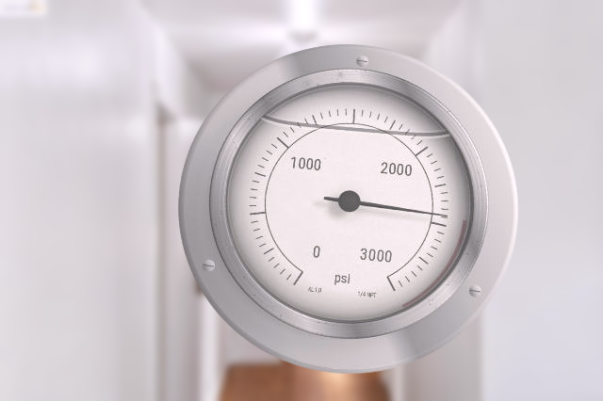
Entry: 2450,psi
